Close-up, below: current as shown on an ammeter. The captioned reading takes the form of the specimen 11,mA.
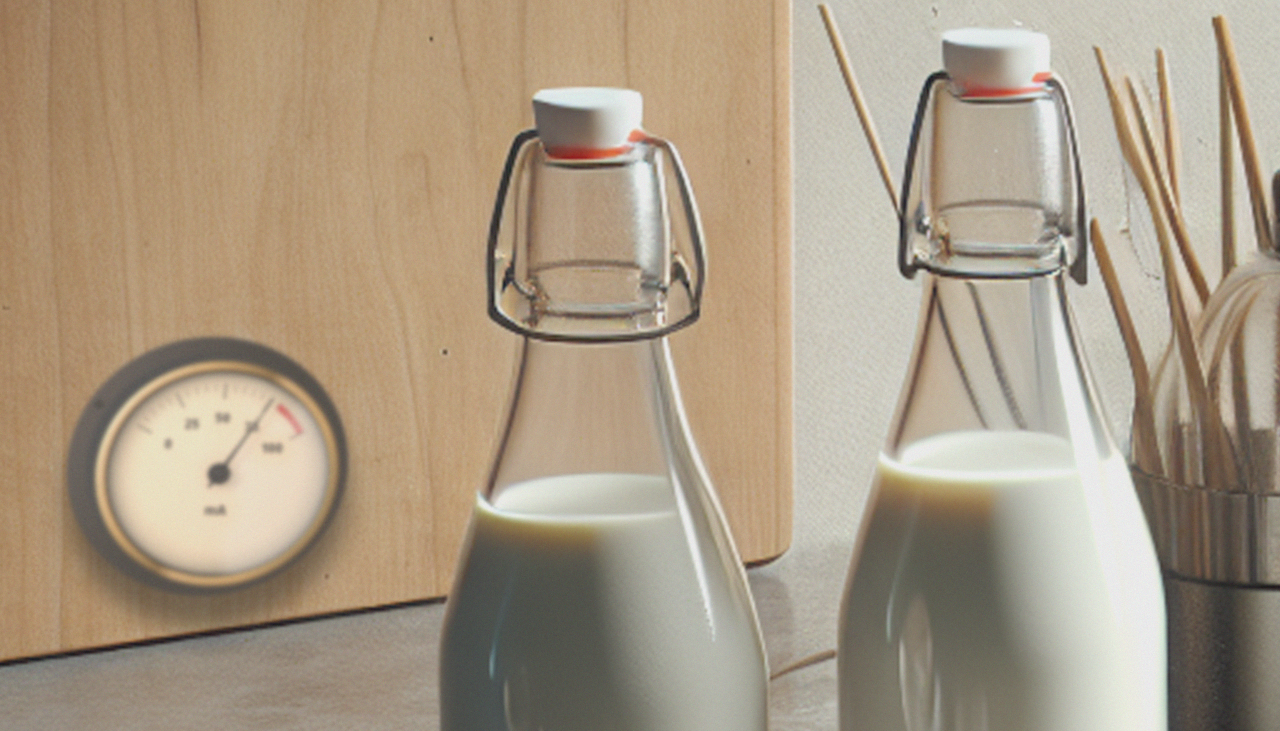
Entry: 75,mA
